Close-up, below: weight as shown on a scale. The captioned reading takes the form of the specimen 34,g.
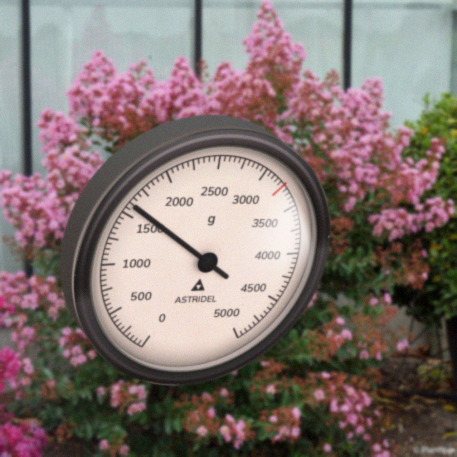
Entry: 1600,g
